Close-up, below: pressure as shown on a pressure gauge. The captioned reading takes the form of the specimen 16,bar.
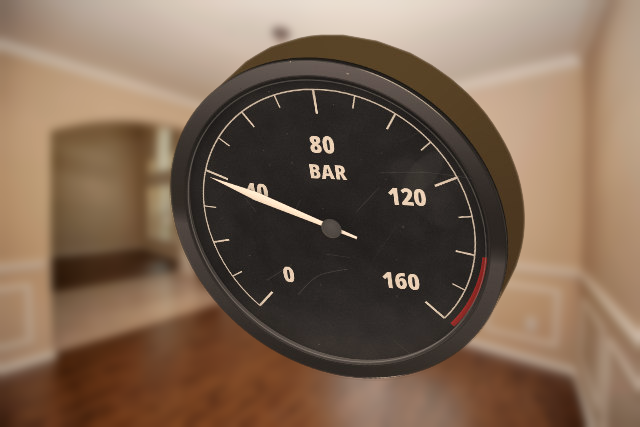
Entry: 40,bar
